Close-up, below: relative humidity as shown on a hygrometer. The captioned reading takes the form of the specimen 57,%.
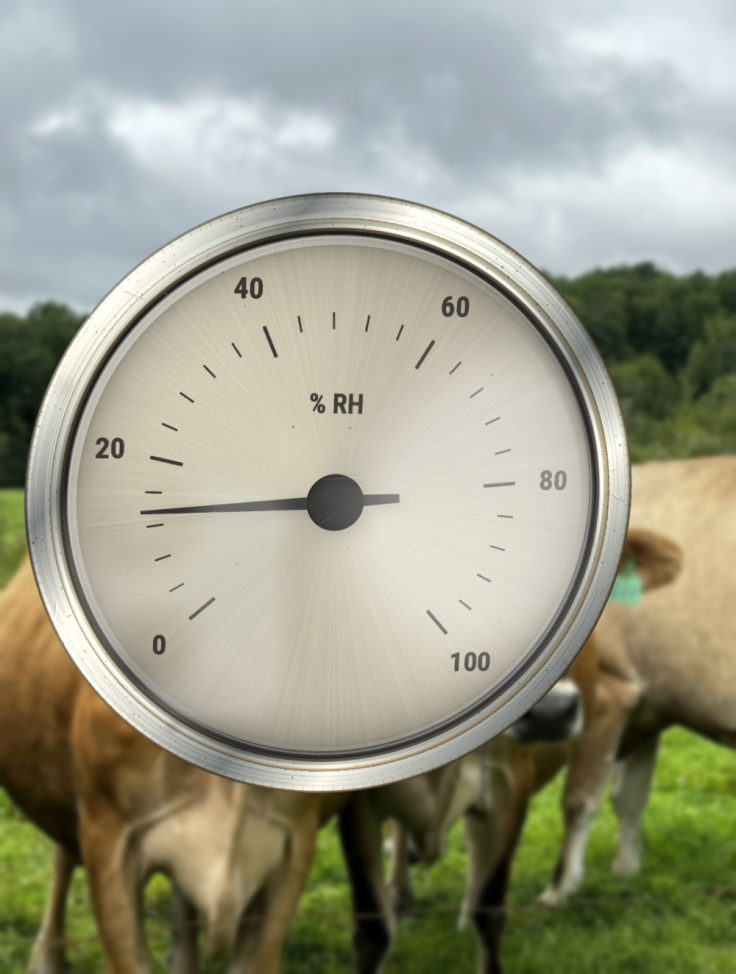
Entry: 14,%
